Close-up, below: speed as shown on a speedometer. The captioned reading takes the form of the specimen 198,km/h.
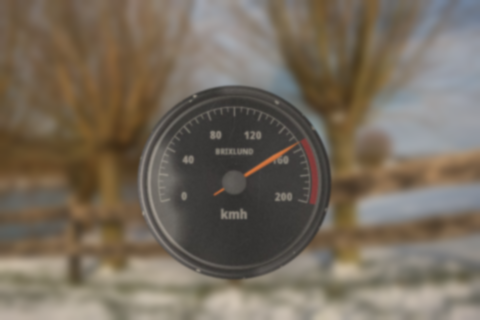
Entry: 155,km/h
